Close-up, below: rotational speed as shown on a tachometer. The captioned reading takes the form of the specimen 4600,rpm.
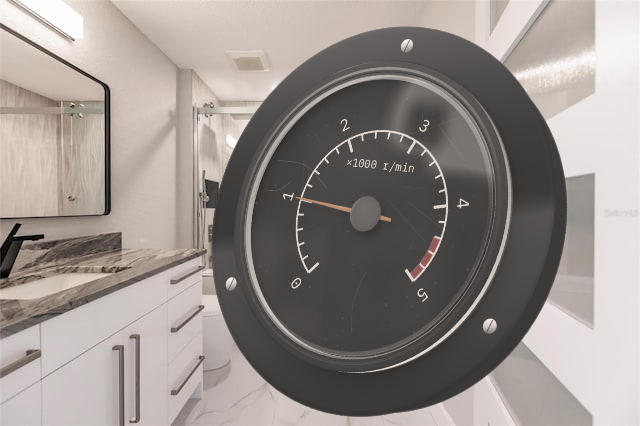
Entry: 1000,rpm
